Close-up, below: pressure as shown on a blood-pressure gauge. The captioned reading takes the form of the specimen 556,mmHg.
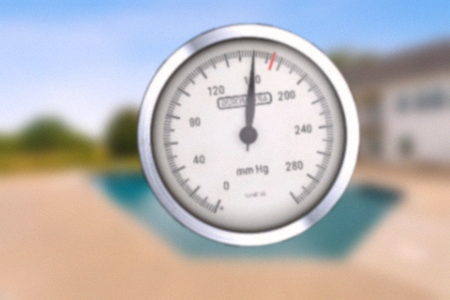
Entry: 160,mmHg
